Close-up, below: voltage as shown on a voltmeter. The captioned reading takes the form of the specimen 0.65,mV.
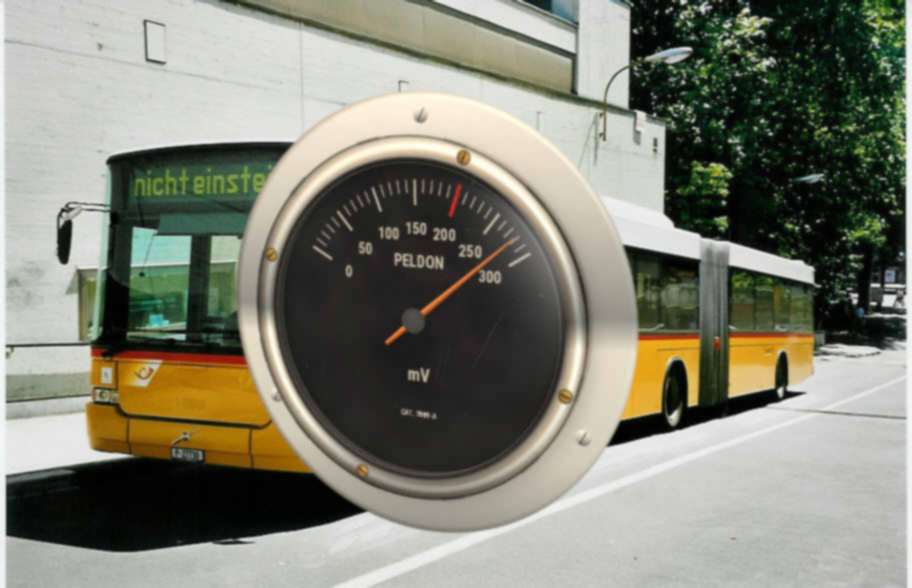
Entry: 280,mV
